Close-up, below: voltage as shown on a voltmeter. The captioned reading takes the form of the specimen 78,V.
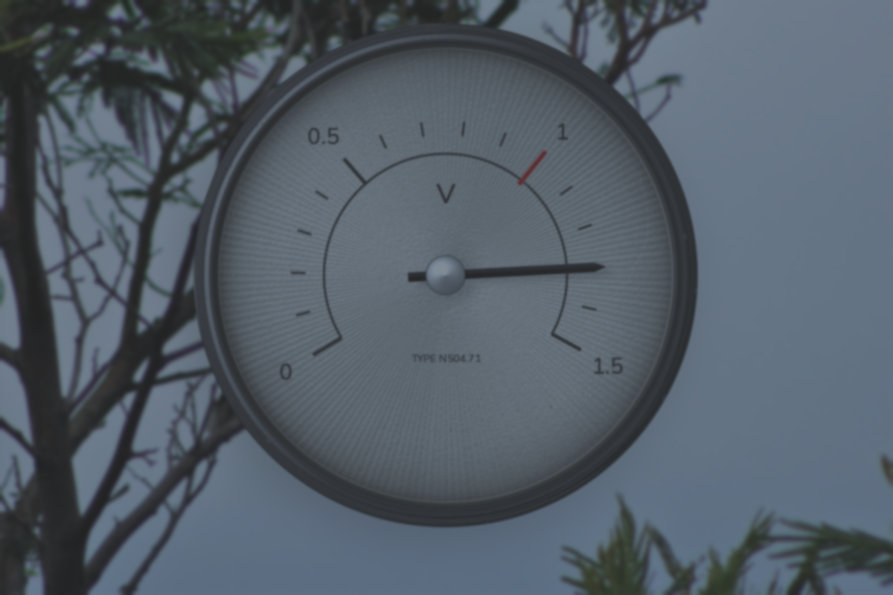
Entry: 1.3,V
